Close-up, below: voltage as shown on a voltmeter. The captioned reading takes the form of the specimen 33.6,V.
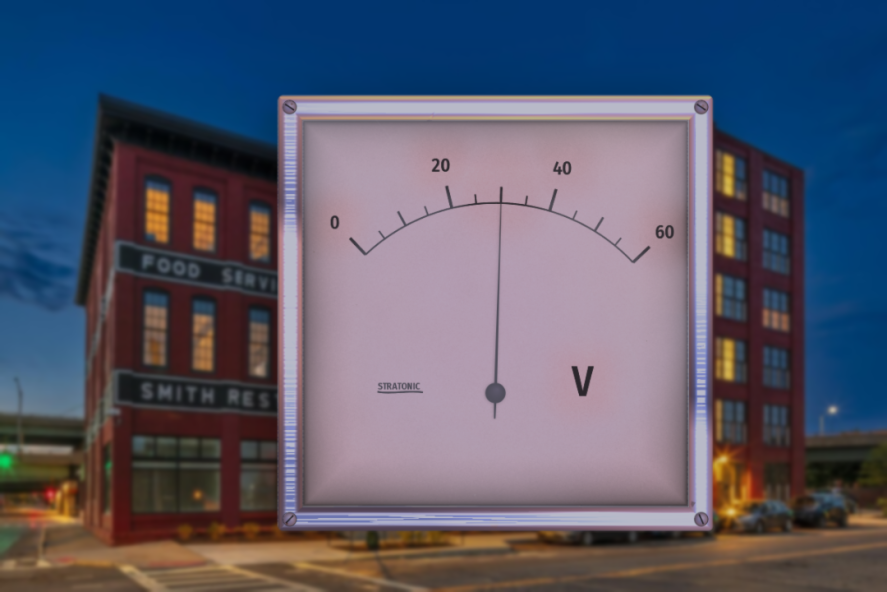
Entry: 30,V
